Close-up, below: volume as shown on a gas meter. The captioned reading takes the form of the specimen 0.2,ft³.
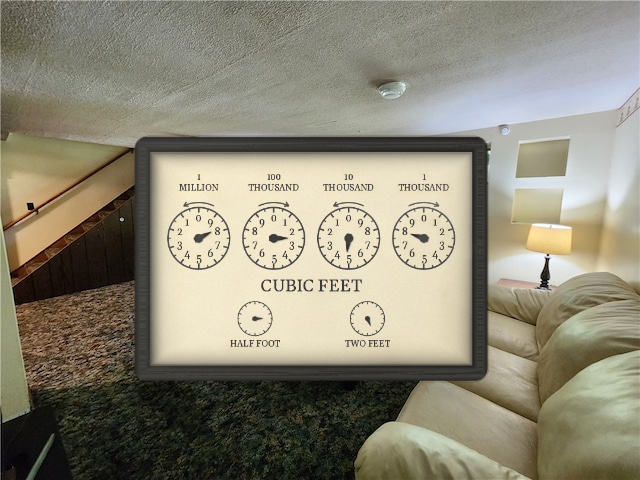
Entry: 824800,ft³
